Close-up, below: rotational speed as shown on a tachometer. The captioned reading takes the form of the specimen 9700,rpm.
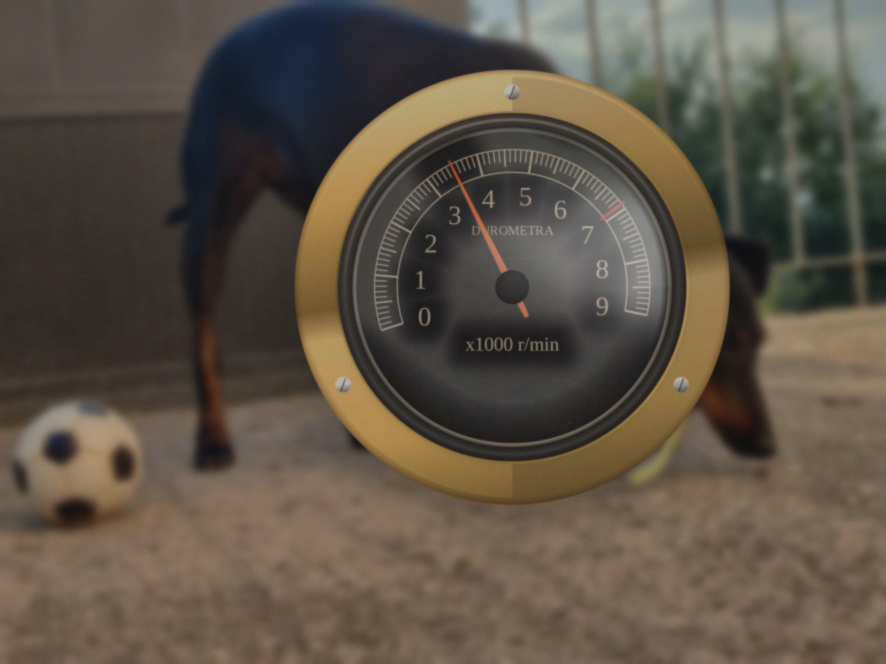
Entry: 3500,rpm
